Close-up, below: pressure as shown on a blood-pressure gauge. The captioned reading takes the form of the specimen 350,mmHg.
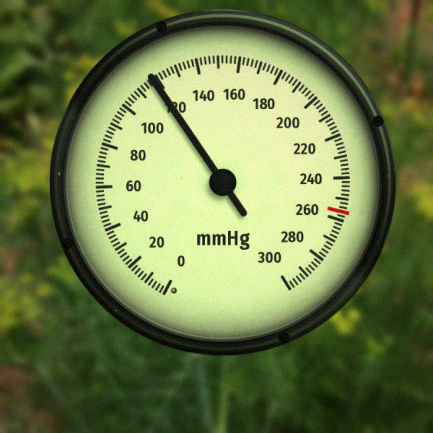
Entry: 118,mmHg
